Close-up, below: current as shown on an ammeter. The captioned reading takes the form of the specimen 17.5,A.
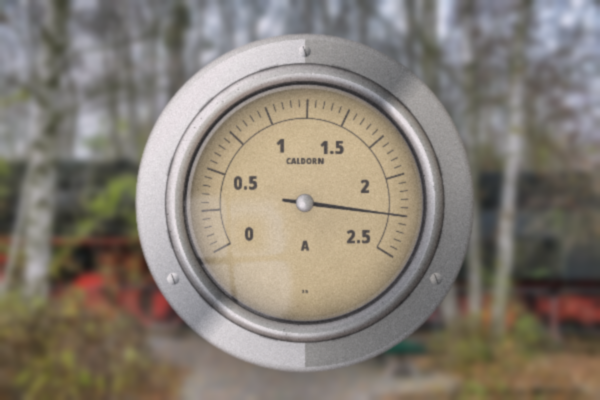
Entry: 2.25,A
